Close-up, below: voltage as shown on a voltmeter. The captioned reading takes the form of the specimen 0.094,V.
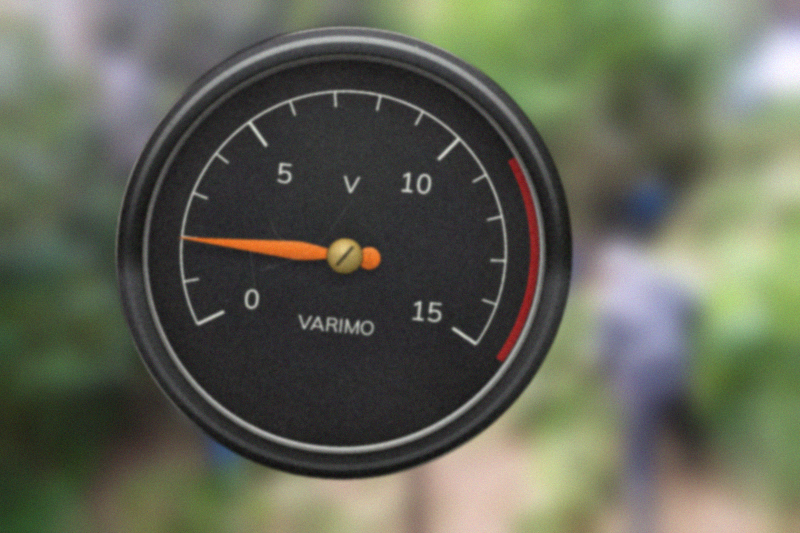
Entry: 2,V
